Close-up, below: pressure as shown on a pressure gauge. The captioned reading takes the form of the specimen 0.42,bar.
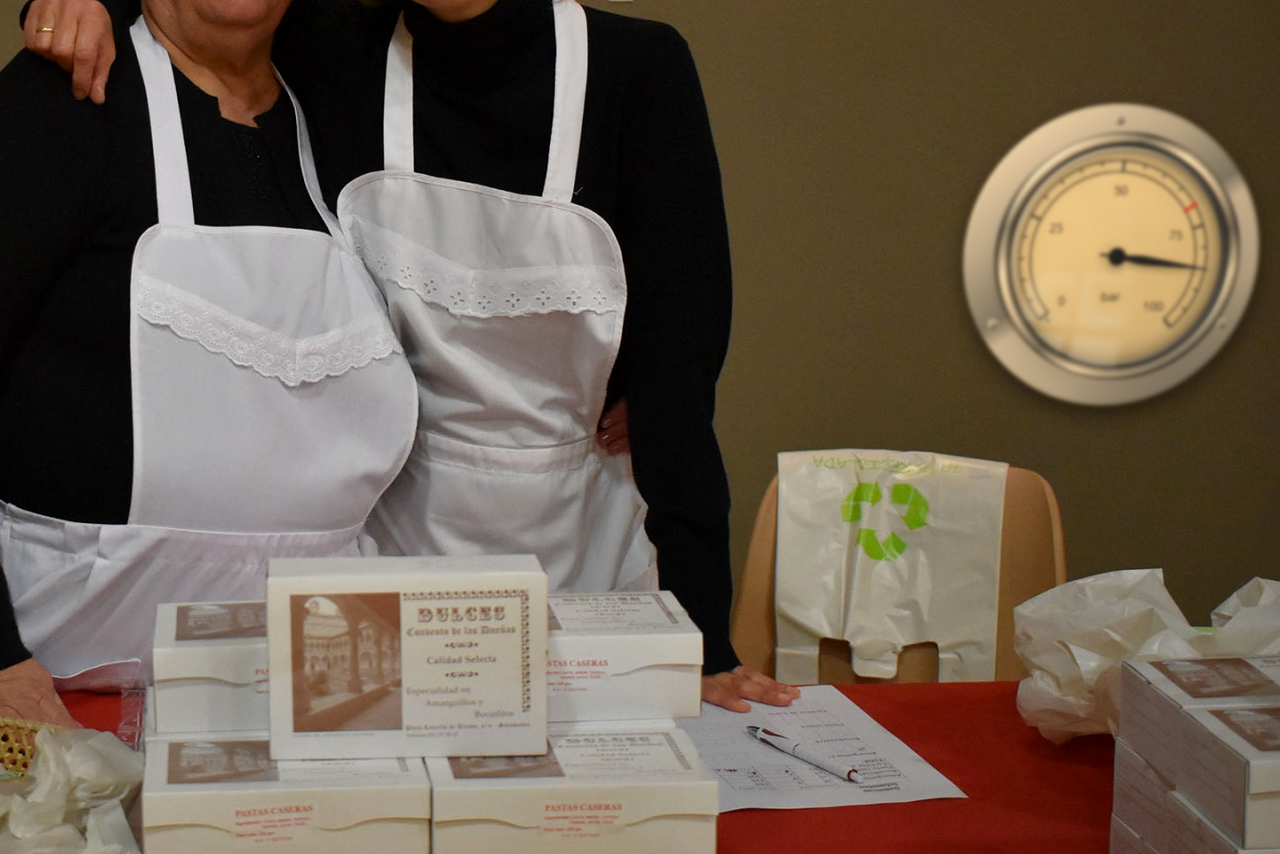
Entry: 85,bar
